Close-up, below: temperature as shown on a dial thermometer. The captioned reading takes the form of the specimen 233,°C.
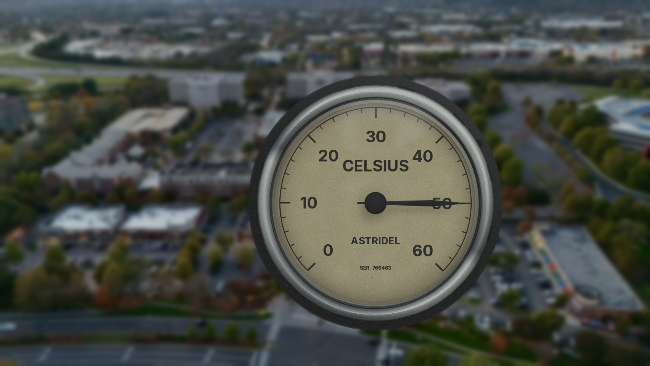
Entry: 50,°C
